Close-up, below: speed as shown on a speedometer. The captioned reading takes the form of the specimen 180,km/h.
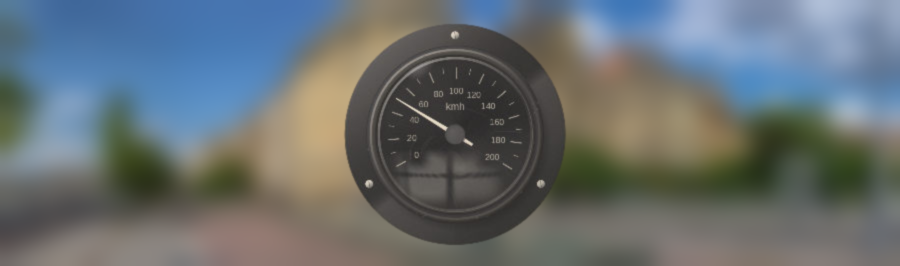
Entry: 50,km/h
